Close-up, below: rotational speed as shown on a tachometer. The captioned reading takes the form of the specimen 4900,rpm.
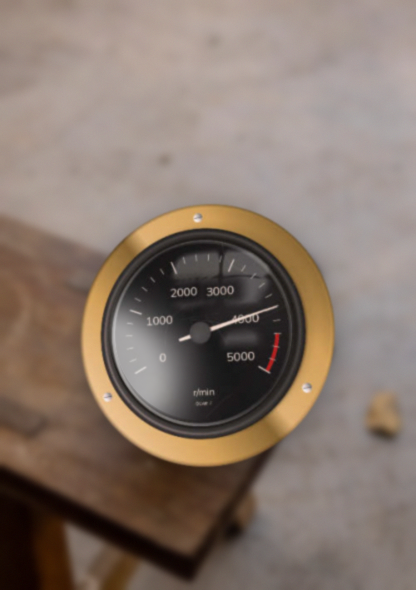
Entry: 4000,rpm
